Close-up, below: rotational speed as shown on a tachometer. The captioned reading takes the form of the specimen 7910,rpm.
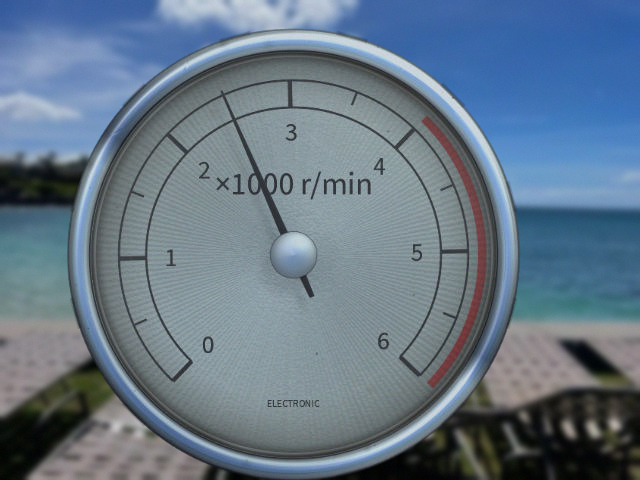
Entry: 2500,rpm
